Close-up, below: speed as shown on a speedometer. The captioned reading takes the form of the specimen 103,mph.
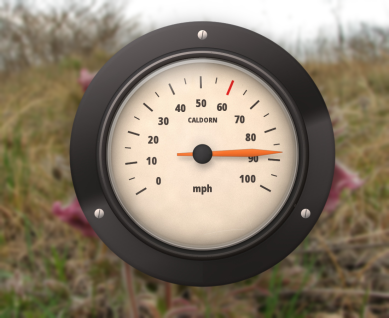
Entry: 87.5,mph
